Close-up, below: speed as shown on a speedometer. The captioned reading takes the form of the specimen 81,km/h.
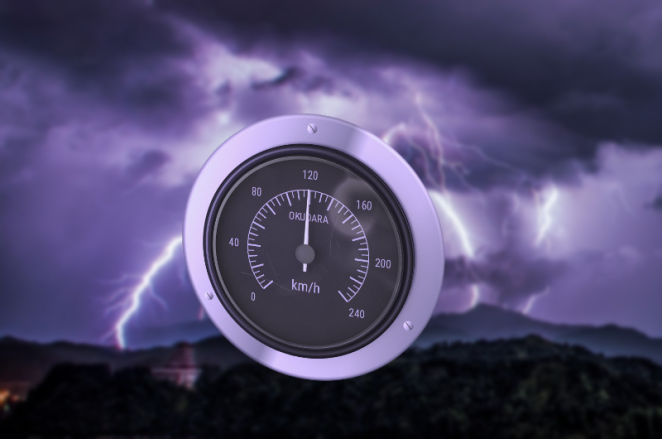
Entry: 120,km/h
